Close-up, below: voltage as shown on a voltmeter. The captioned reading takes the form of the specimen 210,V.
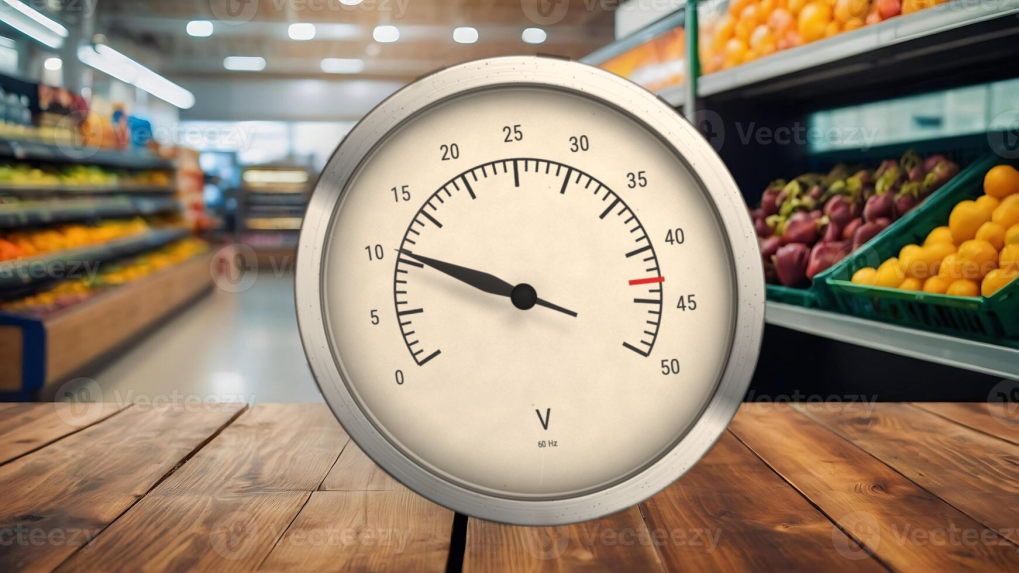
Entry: 11,V
